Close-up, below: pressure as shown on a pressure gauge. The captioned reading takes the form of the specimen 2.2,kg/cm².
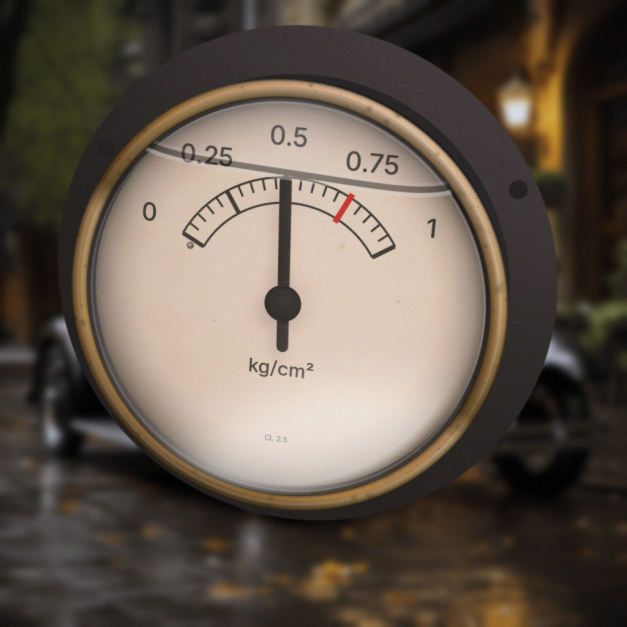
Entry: 0.5,kg/cm²
